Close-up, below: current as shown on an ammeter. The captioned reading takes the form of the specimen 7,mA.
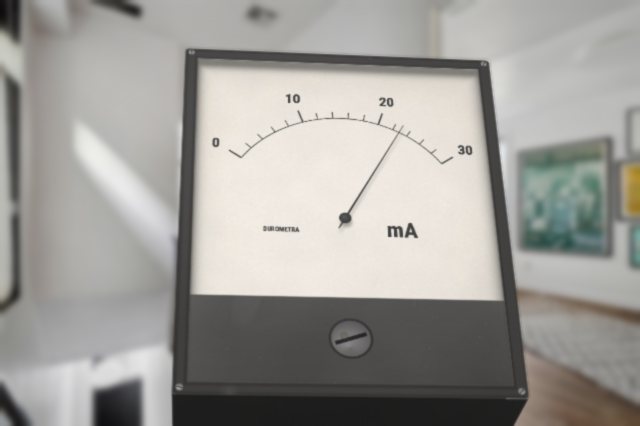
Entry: 23,mA
